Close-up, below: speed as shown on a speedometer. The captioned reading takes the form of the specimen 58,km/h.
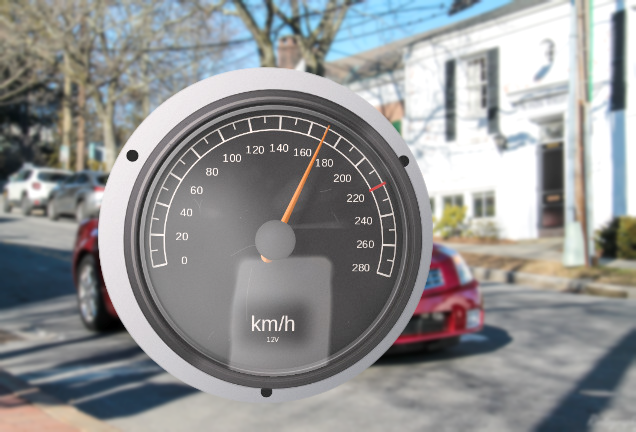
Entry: 170,km/h
